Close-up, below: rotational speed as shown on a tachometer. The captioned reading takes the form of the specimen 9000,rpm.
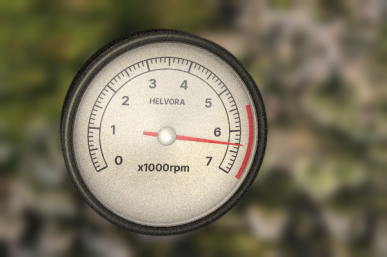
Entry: 6300,rpm
